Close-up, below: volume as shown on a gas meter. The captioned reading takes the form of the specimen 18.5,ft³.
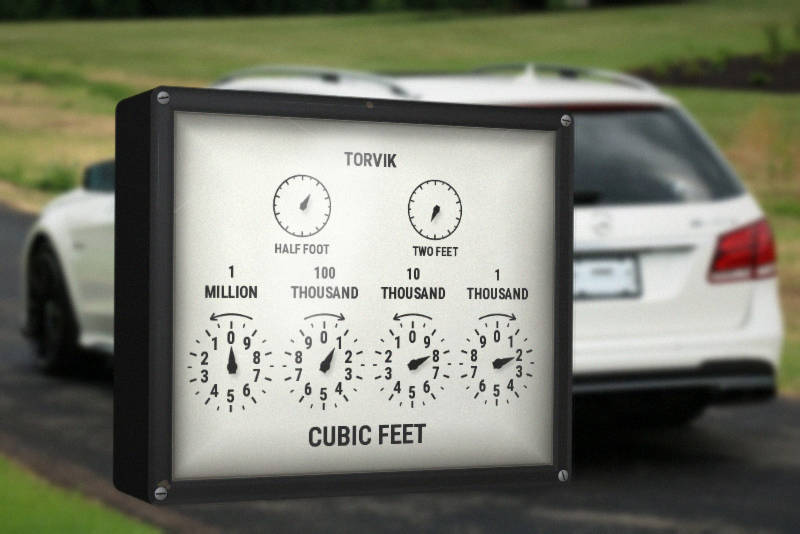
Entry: 8200,ft³
